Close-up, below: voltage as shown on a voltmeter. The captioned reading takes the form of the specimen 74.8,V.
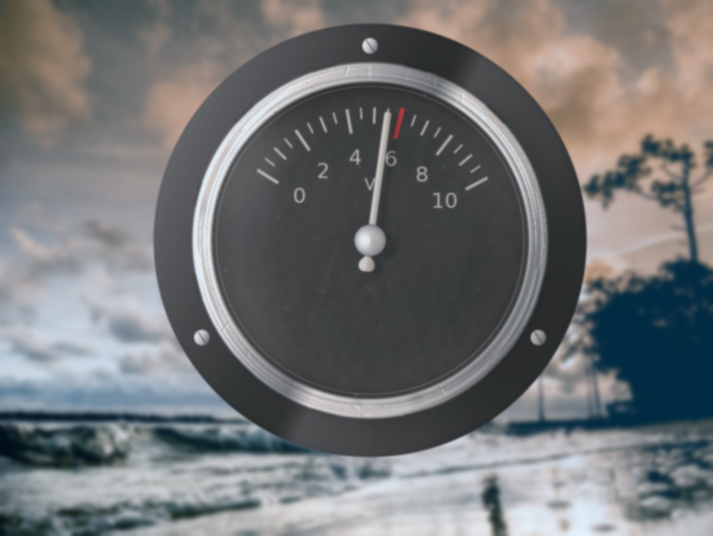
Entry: 5.5,V
